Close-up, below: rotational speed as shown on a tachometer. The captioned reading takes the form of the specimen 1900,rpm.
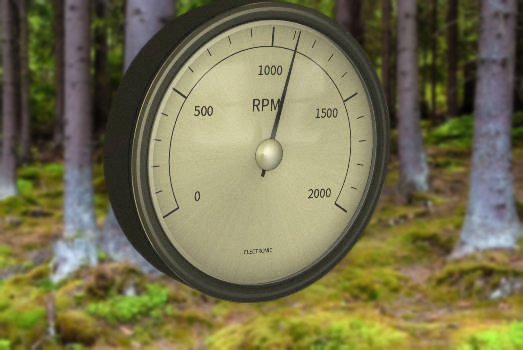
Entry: 1100,rpm
